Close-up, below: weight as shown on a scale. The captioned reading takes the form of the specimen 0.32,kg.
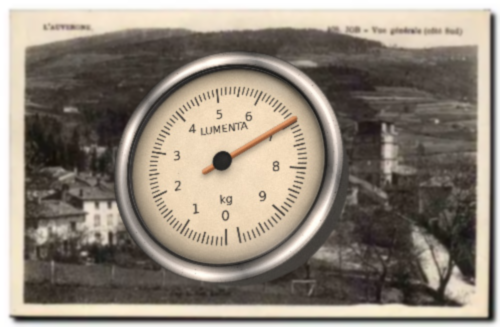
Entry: 7,kg
